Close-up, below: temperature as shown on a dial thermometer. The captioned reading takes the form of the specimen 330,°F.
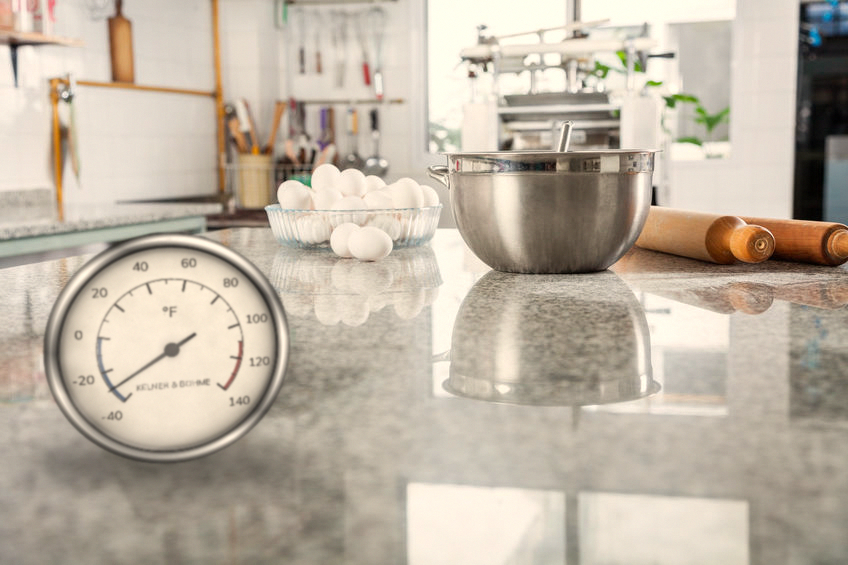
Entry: -30,°F
